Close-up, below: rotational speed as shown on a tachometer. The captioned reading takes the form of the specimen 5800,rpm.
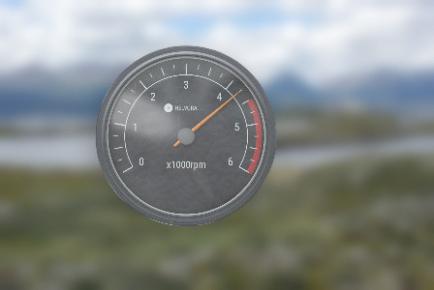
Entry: 4250,rpm
